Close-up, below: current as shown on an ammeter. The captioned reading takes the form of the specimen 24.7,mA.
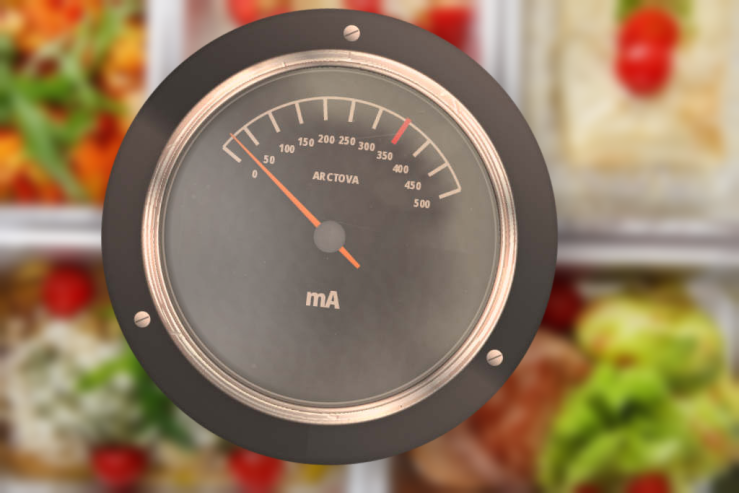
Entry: 25,mA
